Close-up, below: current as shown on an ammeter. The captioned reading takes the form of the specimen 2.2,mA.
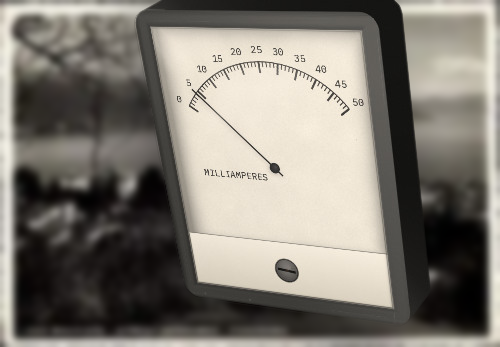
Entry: 5,mA
